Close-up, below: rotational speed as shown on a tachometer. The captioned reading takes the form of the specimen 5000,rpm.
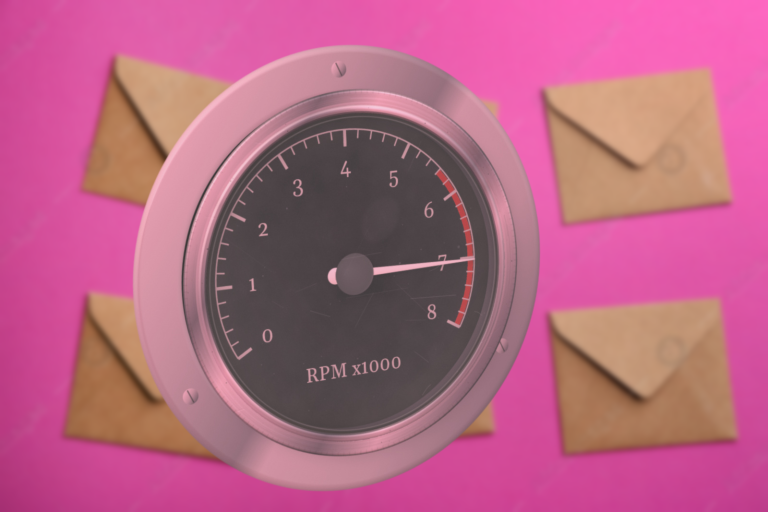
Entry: 7000,rpm
